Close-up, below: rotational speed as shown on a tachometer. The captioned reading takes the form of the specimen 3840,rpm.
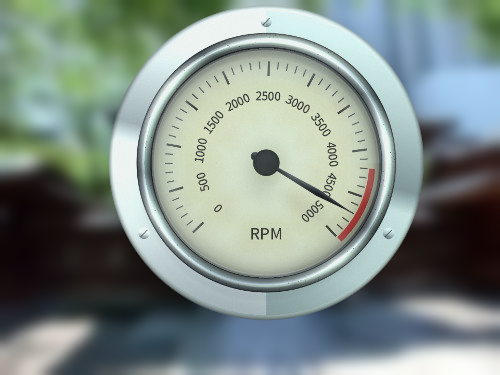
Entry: 4700,rpm
